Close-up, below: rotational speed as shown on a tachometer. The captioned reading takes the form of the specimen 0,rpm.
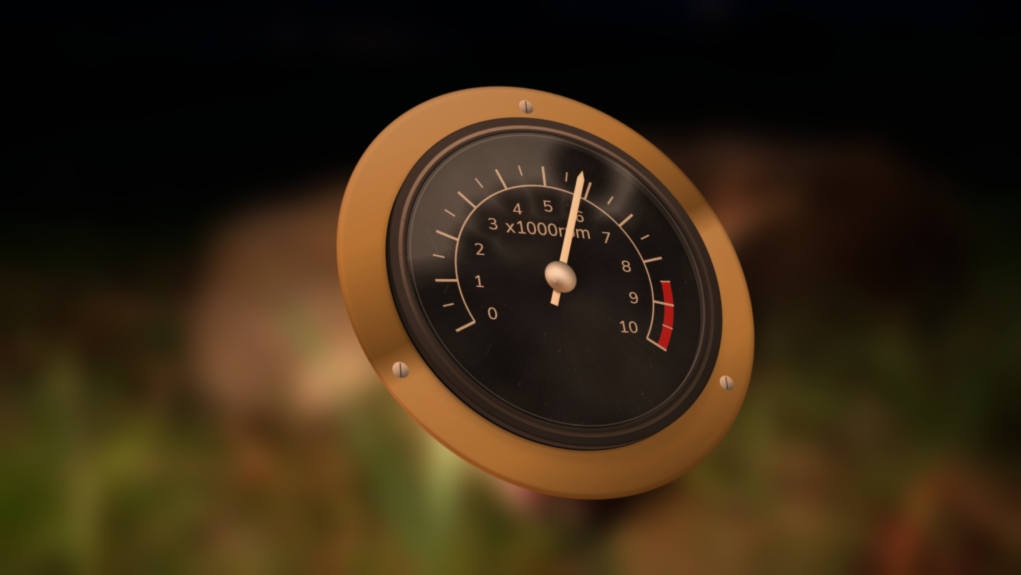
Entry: 5750,rpm
